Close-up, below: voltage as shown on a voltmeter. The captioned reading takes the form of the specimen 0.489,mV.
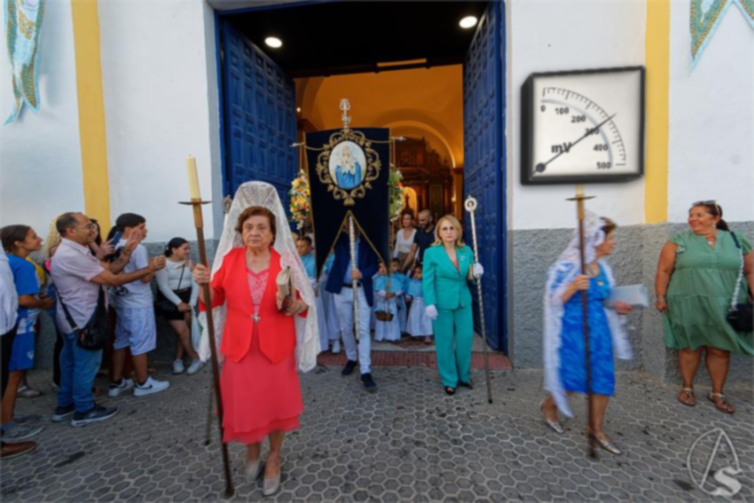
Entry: 300,mV
